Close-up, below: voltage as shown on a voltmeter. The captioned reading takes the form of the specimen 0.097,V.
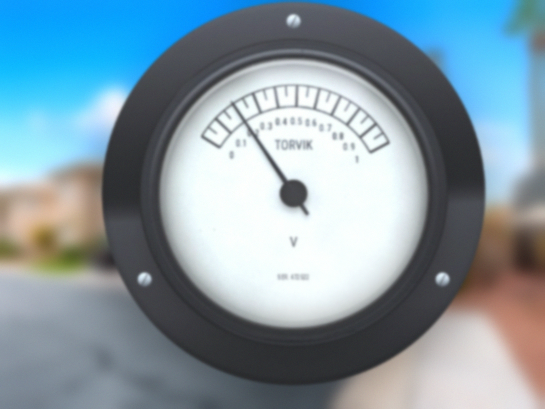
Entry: 0.2,V
